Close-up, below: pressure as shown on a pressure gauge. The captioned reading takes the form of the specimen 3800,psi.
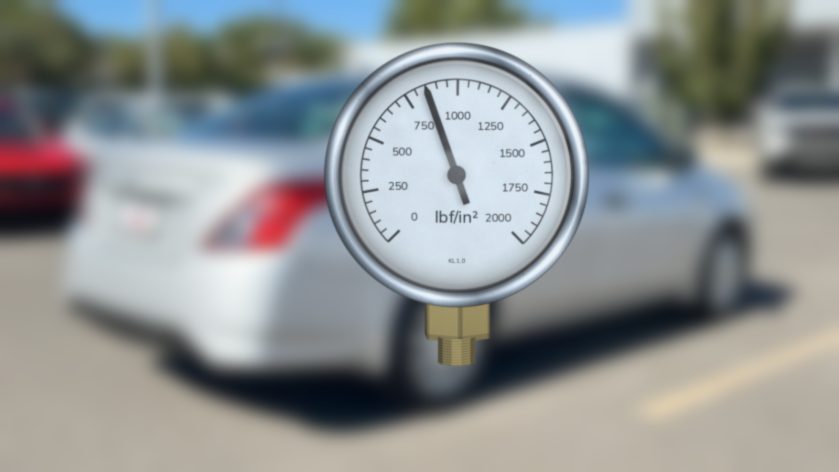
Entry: 850,psi
